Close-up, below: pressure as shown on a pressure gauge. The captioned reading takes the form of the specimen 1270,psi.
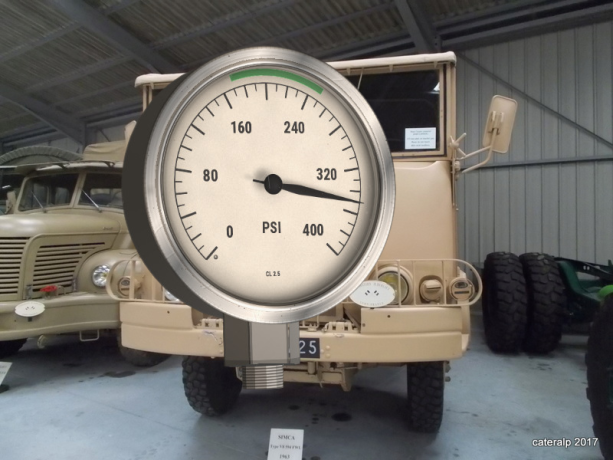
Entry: 350,psi
